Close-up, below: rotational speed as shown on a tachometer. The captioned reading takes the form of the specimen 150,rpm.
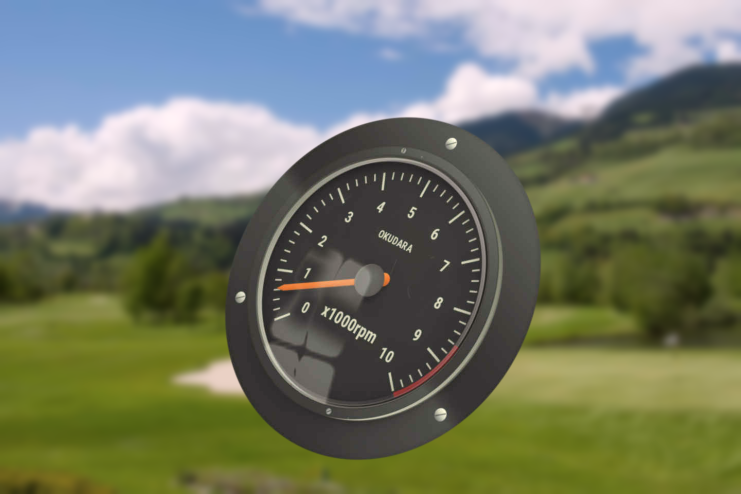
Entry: 600,rpm
